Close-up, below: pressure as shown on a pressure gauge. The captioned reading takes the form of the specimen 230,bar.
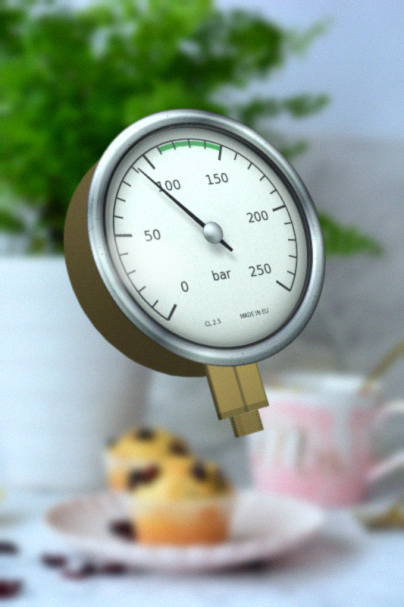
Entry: 90,bar
